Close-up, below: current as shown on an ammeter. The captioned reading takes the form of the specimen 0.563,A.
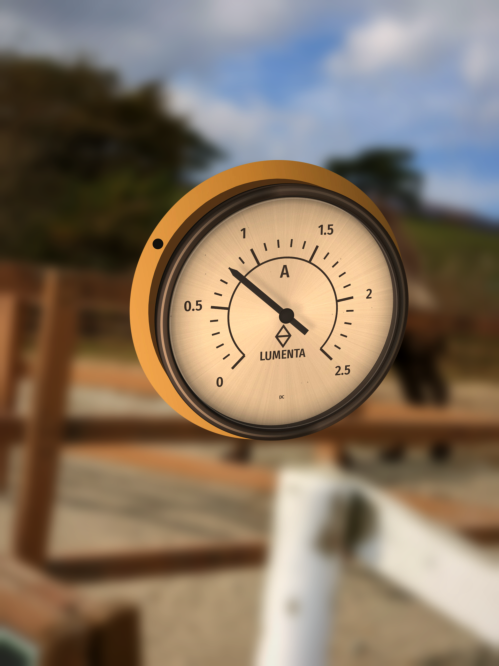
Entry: 0.8,A
